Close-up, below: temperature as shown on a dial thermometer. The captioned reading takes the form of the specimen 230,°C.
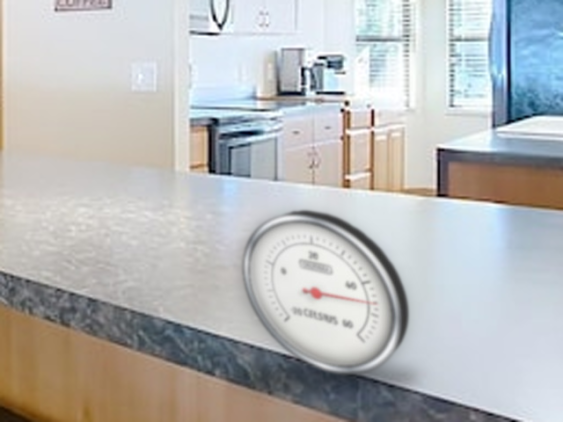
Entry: 46,°C
